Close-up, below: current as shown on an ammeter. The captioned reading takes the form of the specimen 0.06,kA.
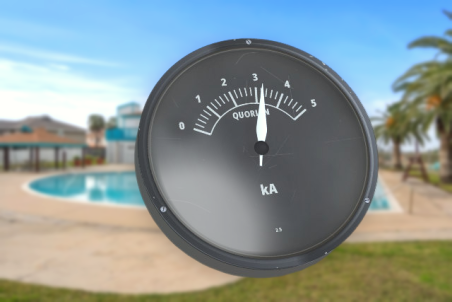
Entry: 3.2,kA
